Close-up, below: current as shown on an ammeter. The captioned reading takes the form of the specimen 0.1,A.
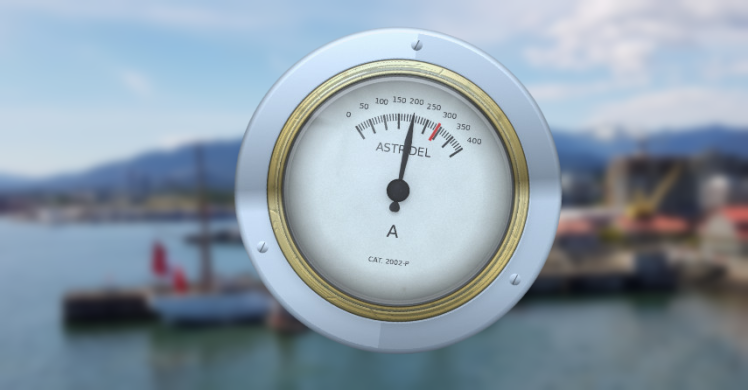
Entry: 200,A
